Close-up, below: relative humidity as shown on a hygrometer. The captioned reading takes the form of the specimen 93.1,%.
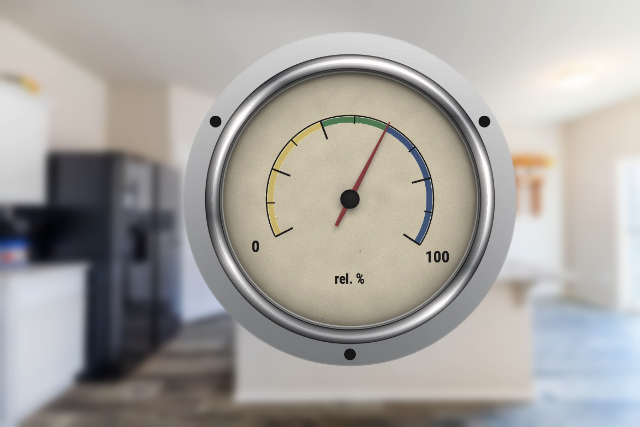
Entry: 60,%
